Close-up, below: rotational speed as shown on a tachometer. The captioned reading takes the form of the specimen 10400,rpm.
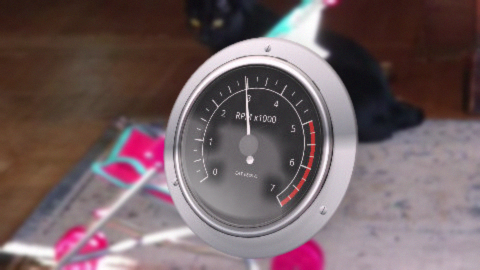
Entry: 3000,rpm
